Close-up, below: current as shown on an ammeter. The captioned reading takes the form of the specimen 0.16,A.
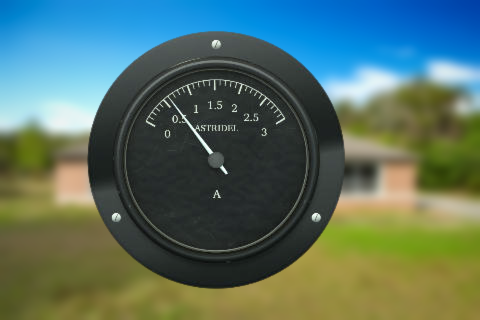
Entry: 0.6,A
